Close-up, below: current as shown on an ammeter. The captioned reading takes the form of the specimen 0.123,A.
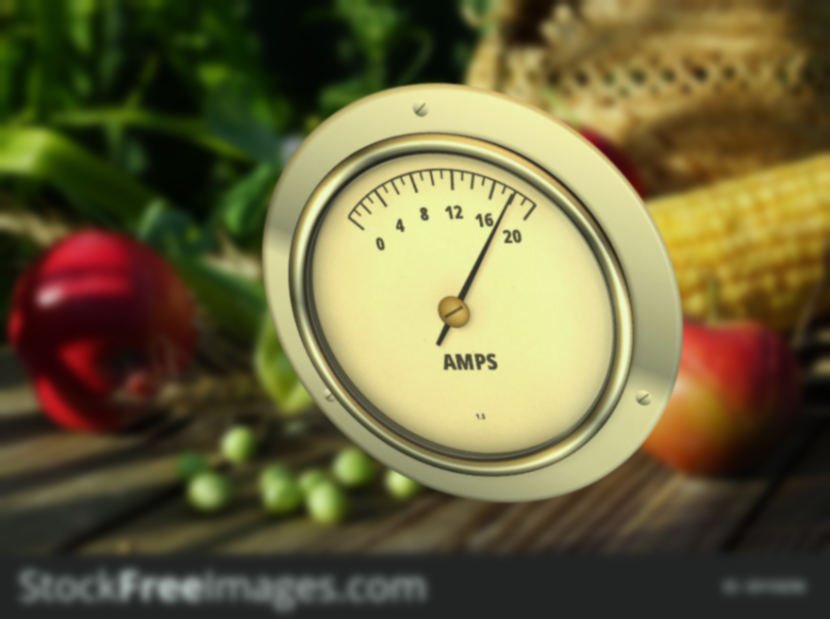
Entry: 18,A
